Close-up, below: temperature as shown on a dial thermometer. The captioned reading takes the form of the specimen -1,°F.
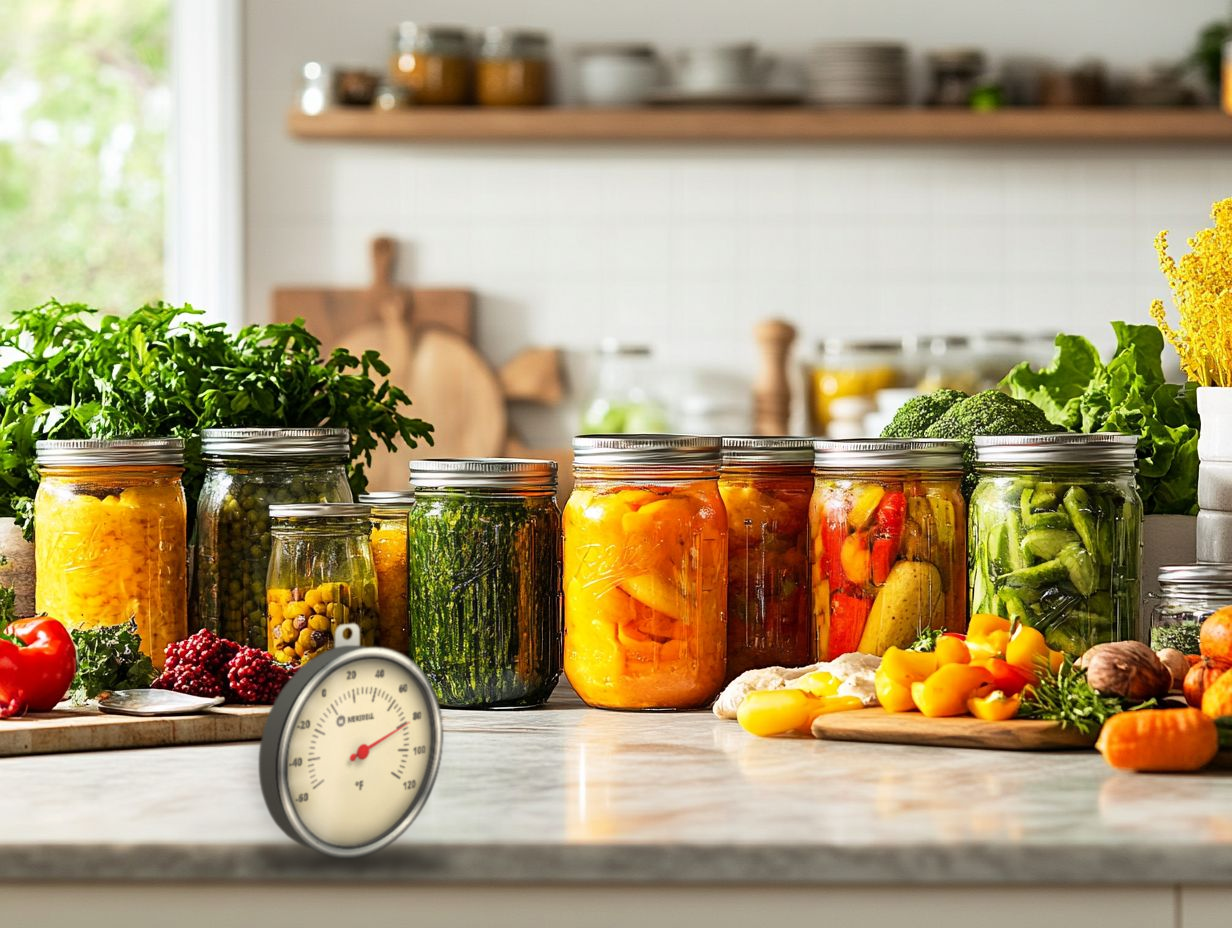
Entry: 80,°F
